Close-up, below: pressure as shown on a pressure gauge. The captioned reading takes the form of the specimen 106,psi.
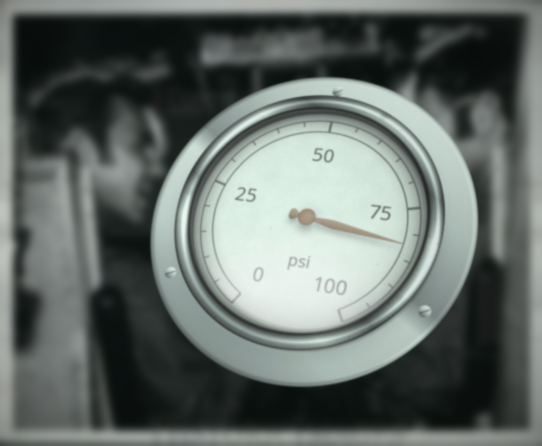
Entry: 82.5,psi
